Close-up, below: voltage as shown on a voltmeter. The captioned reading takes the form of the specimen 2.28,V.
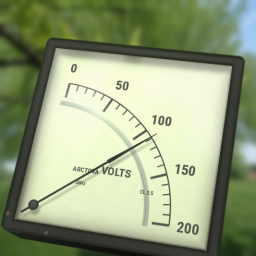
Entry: 110,V
